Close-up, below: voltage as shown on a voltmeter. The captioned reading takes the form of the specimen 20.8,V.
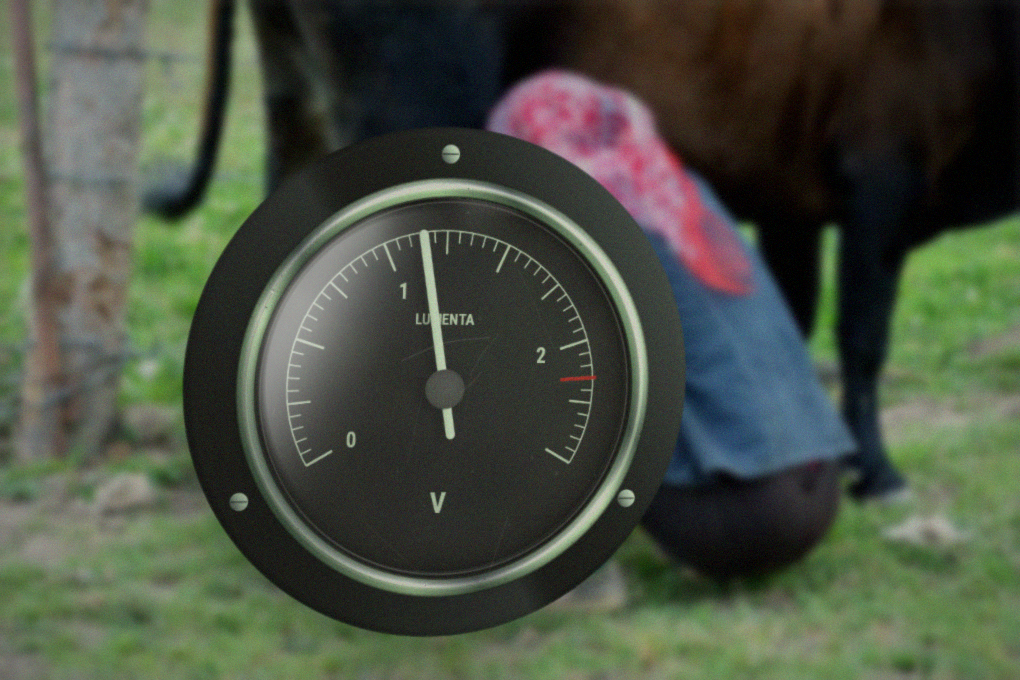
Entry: 1.15,V
